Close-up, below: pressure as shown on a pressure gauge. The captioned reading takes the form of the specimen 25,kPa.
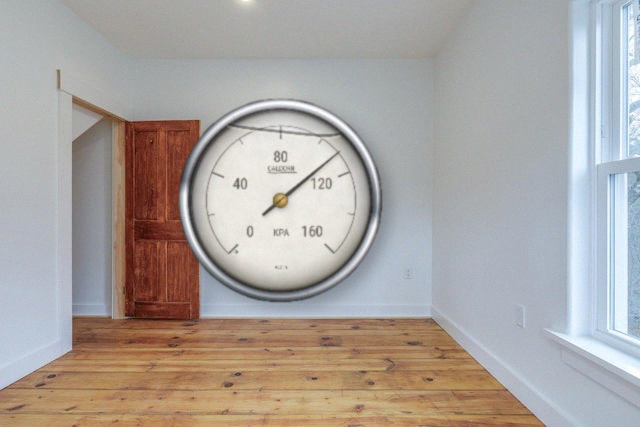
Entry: 110,kPa
